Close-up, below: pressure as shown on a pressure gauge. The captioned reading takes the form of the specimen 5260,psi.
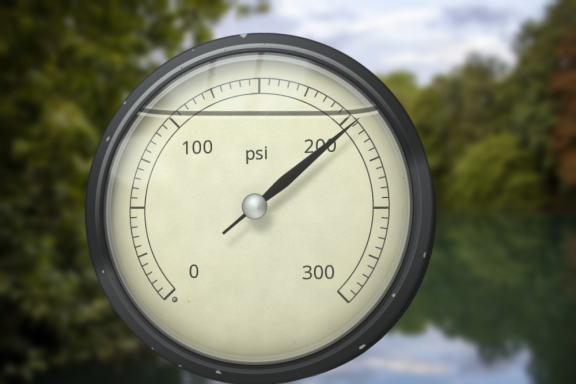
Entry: 205,psi
